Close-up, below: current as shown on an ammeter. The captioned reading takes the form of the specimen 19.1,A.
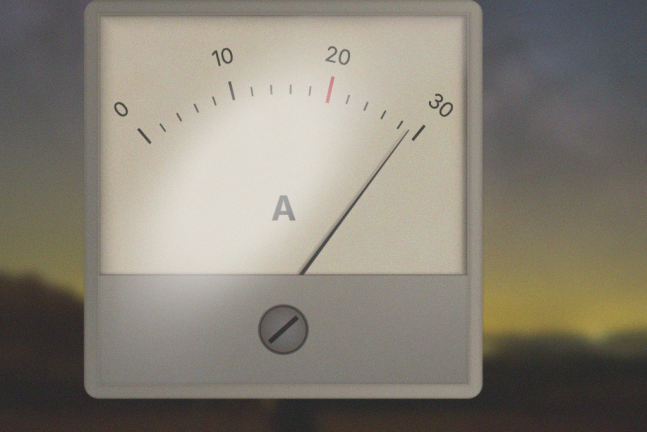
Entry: 29,A
